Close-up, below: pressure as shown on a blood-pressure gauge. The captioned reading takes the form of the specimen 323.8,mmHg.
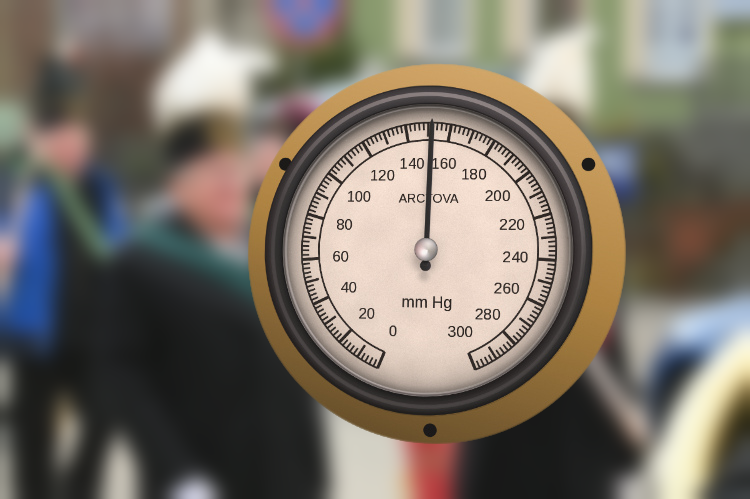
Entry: 152,mmHg
